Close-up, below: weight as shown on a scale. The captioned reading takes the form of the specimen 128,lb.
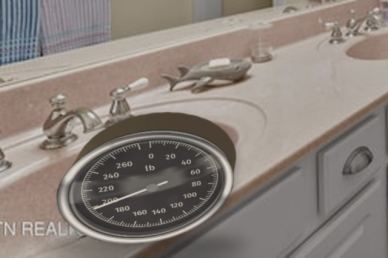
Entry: 200,lb
